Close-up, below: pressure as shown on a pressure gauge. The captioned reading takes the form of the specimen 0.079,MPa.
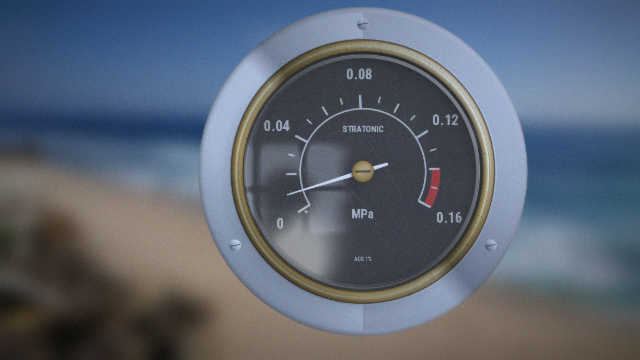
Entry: 0.01,MPa
